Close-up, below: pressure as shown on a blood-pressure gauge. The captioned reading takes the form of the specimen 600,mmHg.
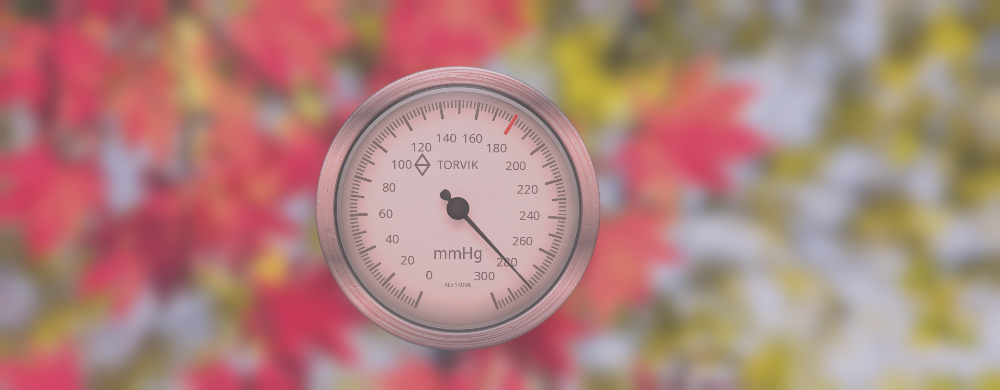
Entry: 280,mmHg
